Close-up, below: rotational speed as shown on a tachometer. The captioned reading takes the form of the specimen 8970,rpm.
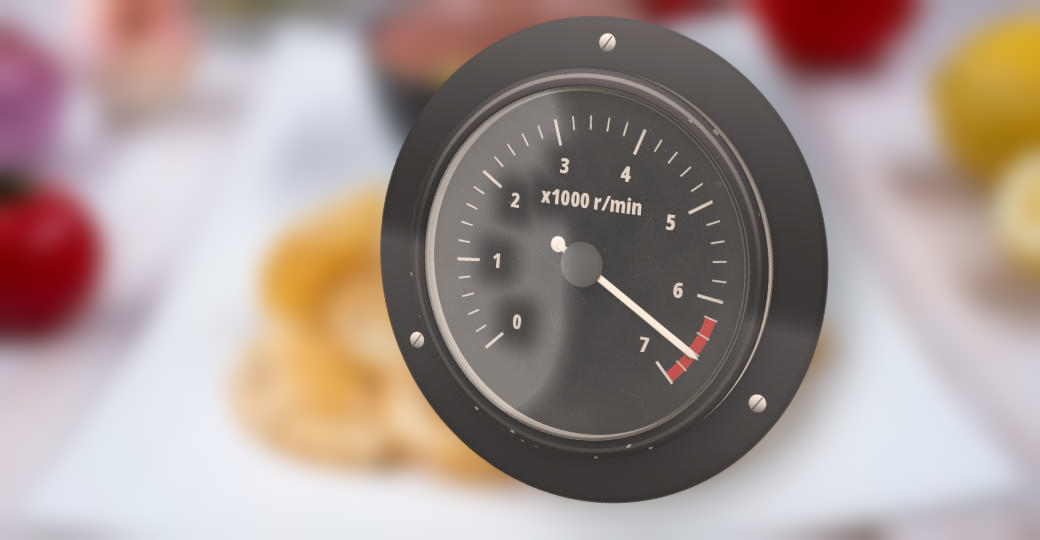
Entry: 6600,rpm
